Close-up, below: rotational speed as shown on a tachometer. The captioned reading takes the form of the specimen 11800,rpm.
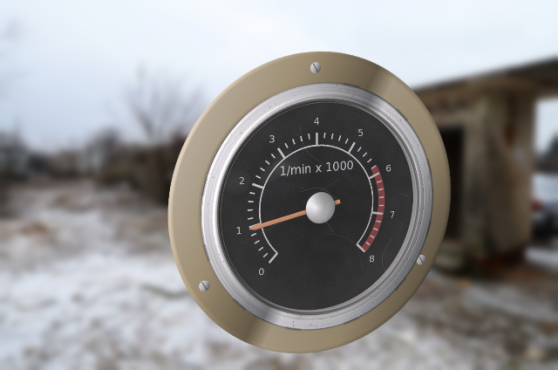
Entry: 1000,rpm
